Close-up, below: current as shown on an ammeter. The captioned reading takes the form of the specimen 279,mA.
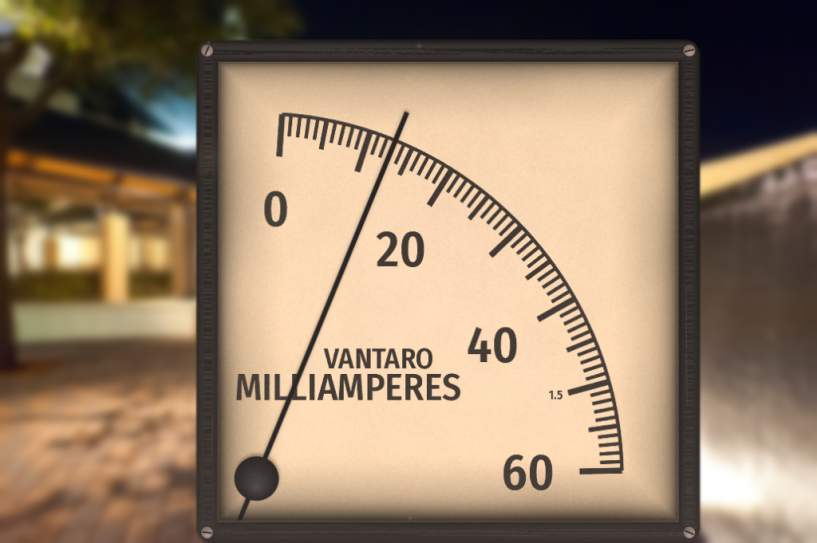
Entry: 13,mA
